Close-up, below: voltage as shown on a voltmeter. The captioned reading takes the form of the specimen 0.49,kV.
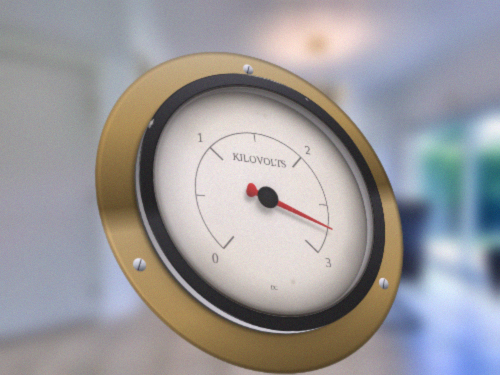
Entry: 2.75,kV
